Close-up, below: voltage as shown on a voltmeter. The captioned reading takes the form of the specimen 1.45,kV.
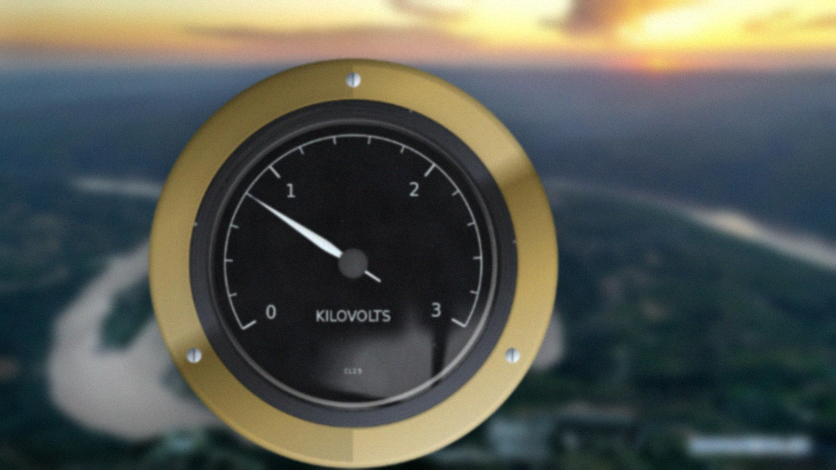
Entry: 0.8,kV
